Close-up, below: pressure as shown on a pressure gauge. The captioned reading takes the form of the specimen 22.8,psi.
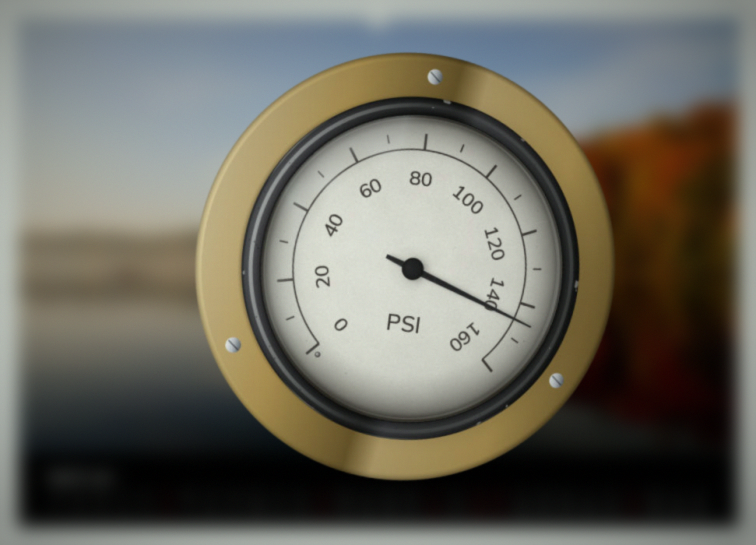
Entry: 145,psi
